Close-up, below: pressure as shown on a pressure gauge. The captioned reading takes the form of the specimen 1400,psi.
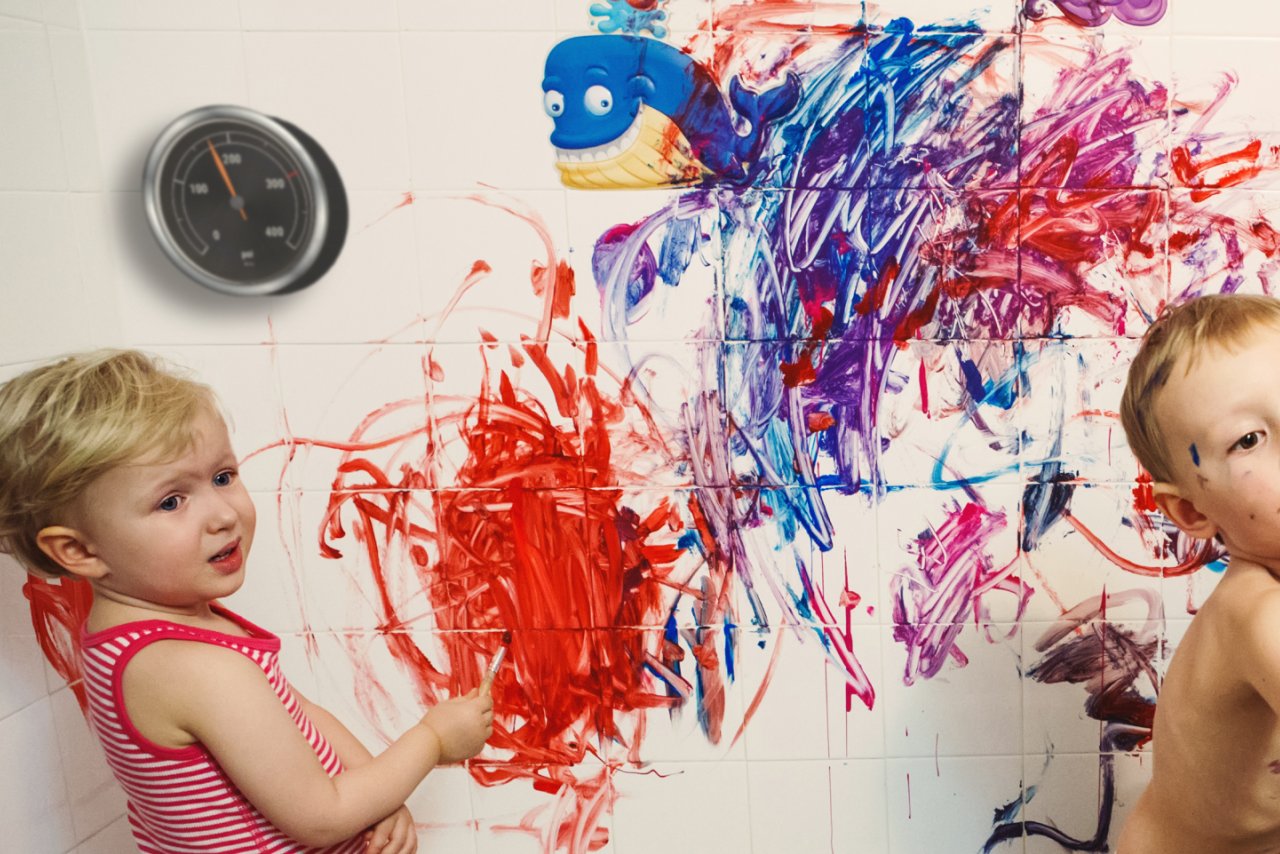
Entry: 175,psi
